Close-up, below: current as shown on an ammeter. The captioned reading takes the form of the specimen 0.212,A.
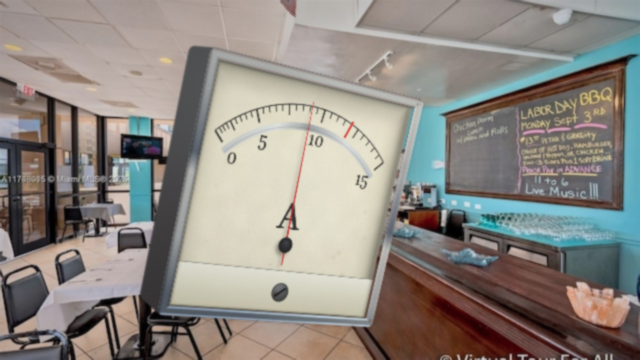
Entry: 9,A
